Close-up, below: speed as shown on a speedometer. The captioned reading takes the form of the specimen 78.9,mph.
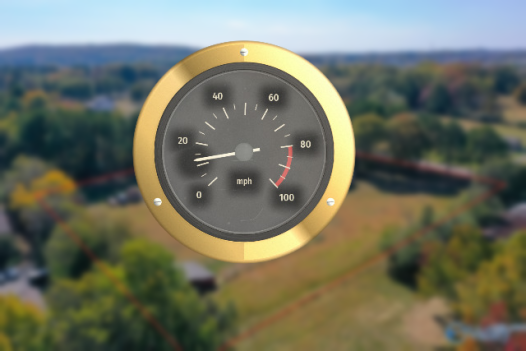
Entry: 12.5,mph
